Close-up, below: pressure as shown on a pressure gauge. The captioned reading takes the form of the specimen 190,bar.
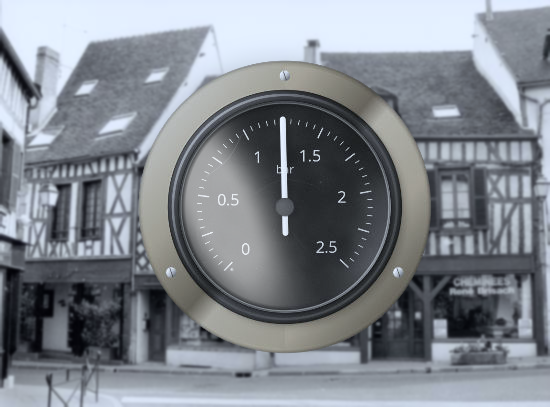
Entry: 1.25,bar
